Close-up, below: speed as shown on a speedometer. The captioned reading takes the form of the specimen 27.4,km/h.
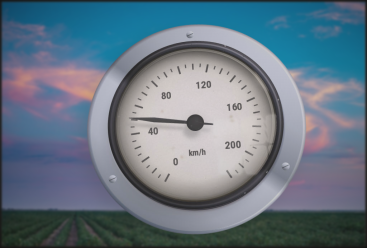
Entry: 50,km/h
